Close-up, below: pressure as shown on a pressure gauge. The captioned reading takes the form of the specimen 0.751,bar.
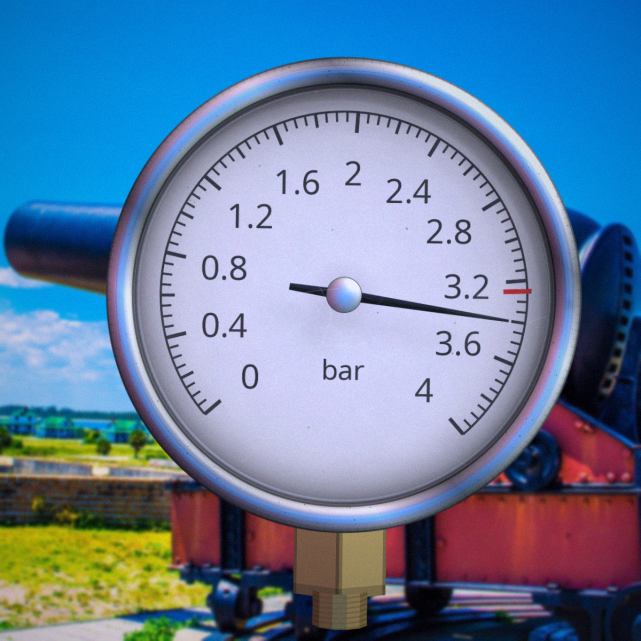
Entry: 3.4,bar
